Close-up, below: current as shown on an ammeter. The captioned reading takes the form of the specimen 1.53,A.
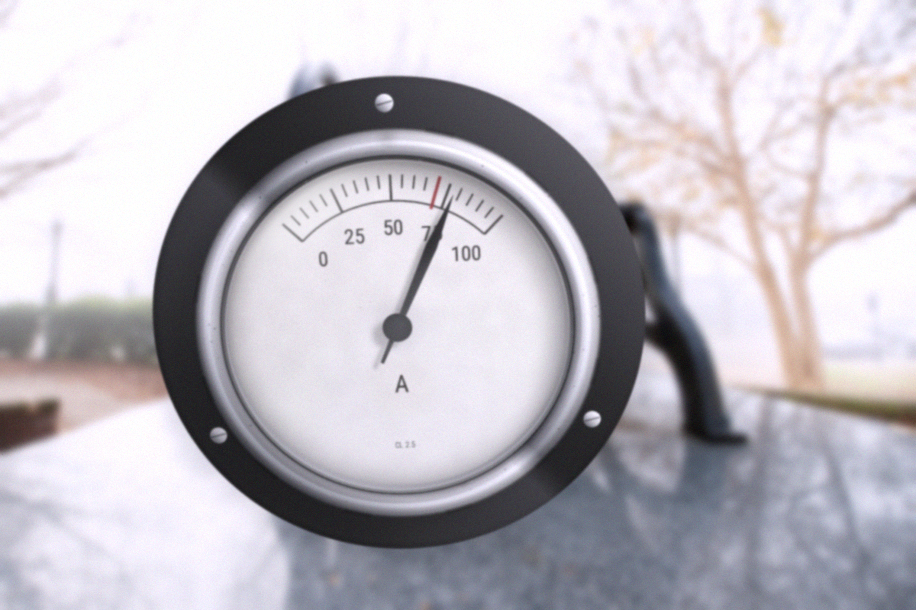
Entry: 77.5,A
